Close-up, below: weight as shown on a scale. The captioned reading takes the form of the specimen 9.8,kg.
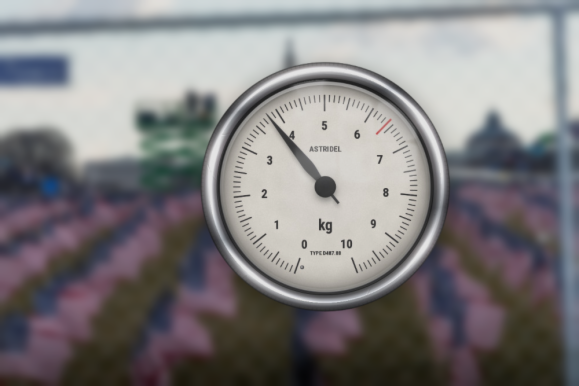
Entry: 3.8,kg
